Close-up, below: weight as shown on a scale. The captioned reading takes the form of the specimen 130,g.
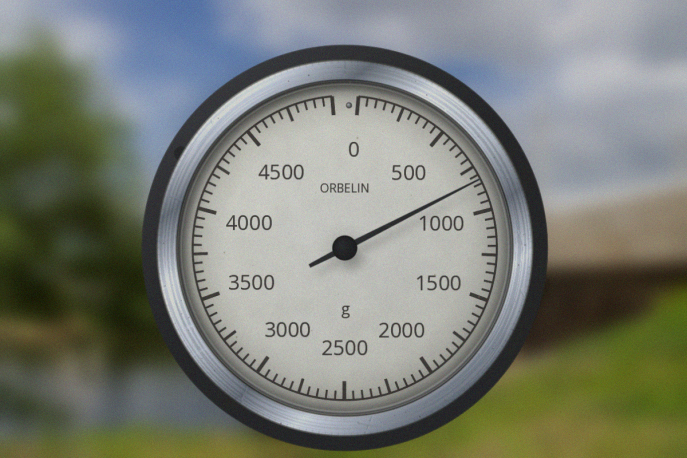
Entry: 825,g
